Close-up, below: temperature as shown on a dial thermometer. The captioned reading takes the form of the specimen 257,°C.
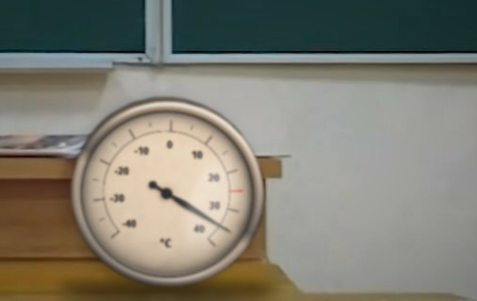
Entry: 35,°C
